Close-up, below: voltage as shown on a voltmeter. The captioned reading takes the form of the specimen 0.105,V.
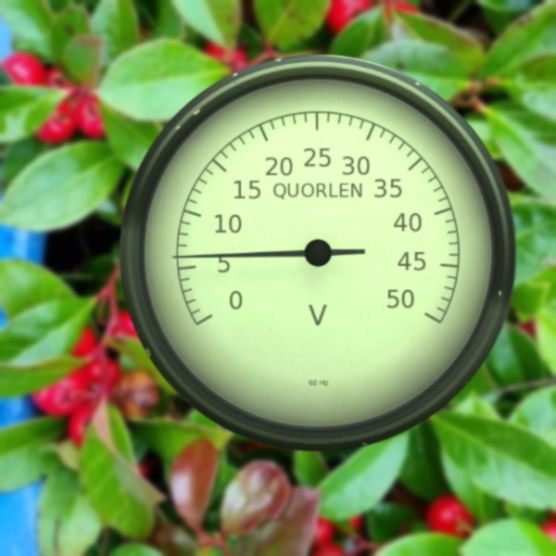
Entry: 6,V
